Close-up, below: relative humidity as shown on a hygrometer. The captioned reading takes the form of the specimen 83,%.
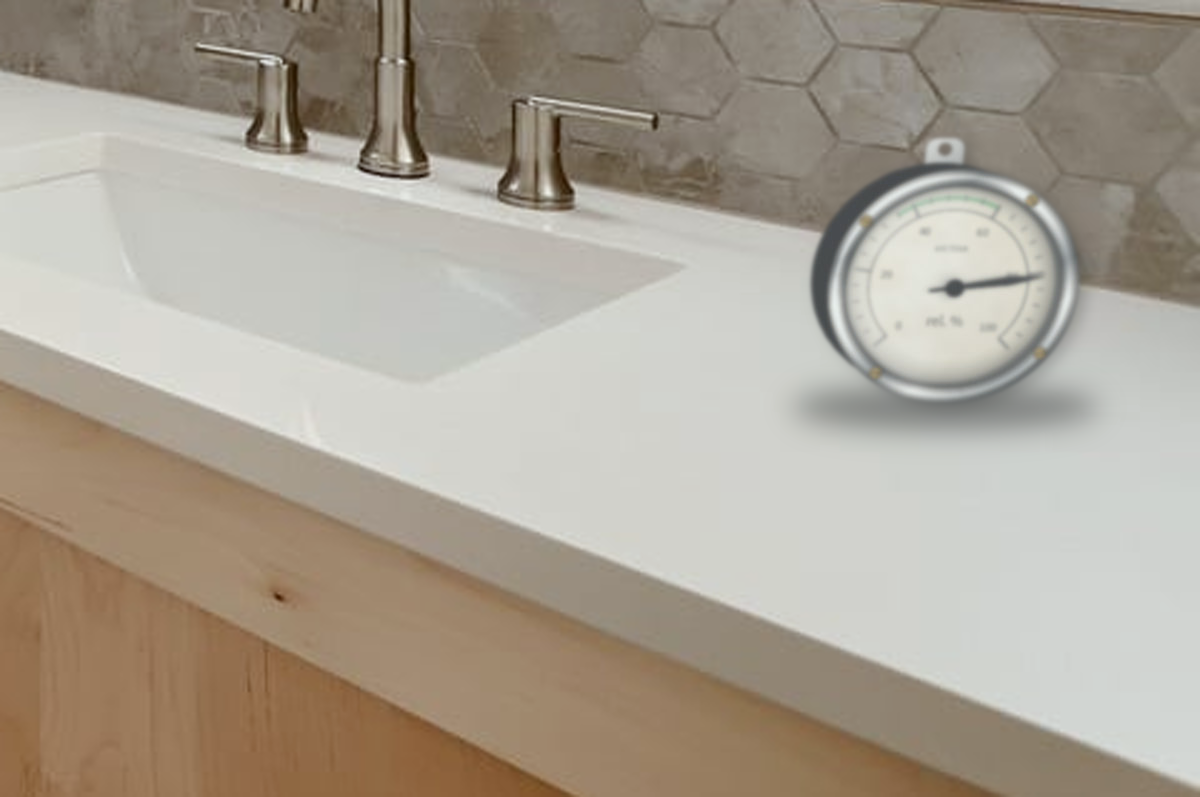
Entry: 80,%
